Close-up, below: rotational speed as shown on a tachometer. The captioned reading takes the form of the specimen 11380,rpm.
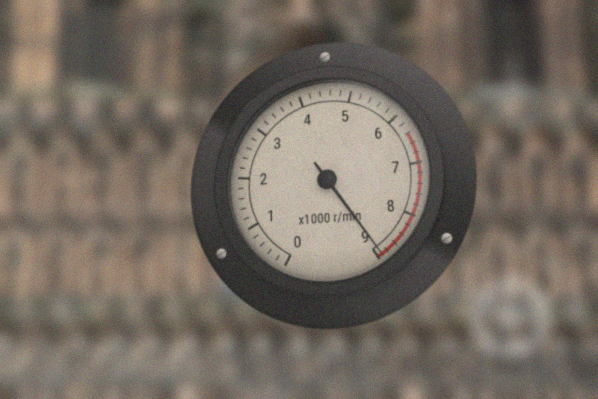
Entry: 8900,rpm
